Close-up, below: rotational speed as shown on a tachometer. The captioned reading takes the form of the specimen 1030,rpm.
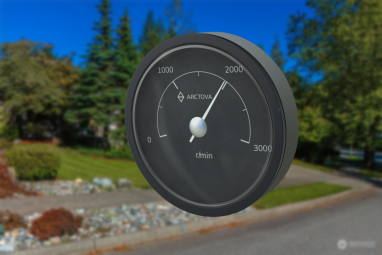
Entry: 2000,rpm
